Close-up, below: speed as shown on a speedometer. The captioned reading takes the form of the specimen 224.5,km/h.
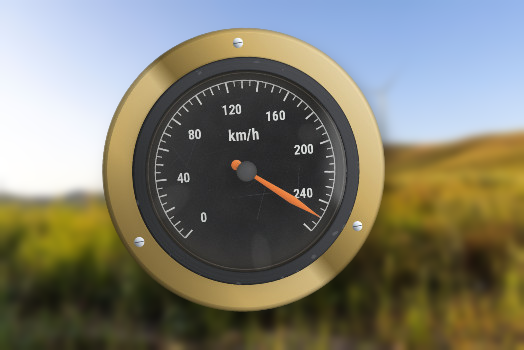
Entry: 250,km/h
